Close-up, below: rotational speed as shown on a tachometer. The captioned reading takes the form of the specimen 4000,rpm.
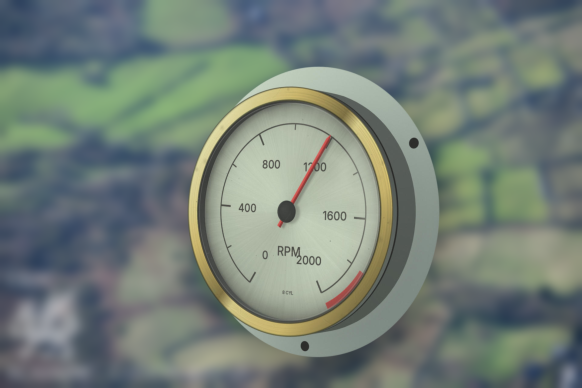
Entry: 1200,rpm
